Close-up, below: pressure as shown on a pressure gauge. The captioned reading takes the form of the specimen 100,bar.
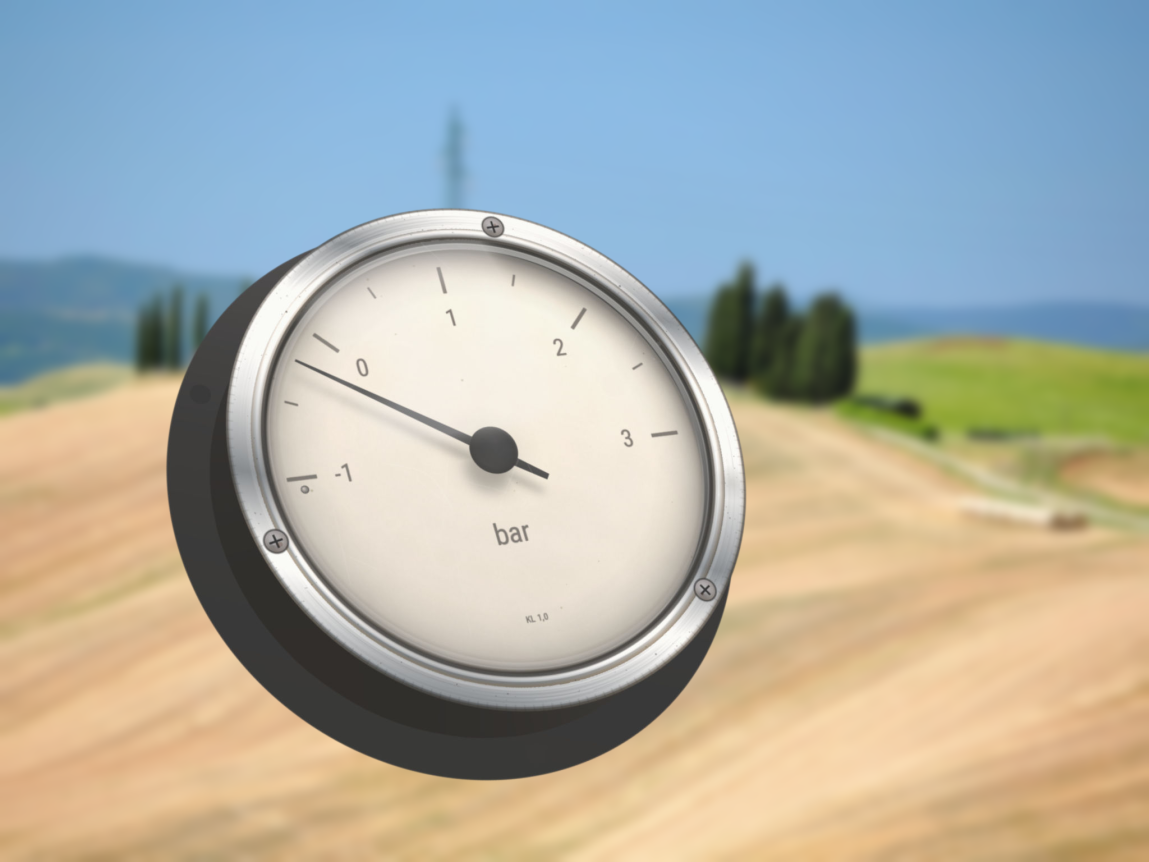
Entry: -0.25,bar
